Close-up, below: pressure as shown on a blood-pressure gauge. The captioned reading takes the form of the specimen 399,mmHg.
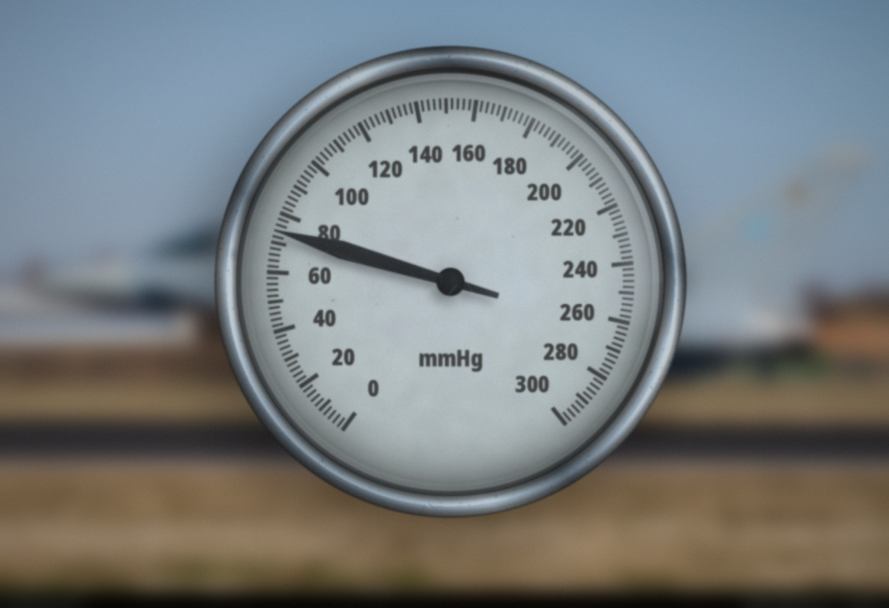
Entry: 74,mmHg
